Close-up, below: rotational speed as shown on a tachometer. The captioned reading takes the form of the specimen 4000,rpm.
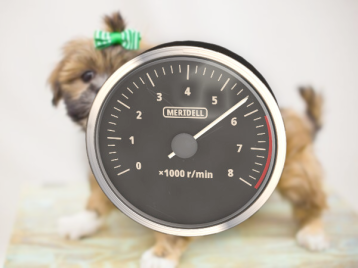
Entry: 5600,rpm
